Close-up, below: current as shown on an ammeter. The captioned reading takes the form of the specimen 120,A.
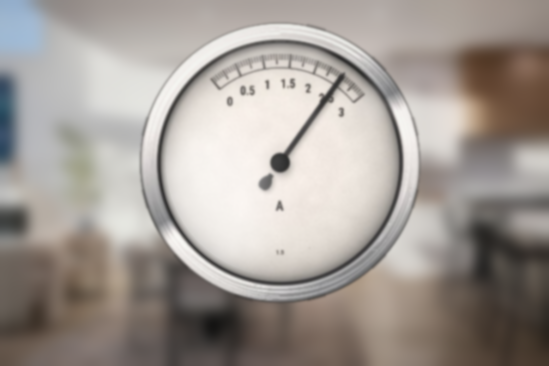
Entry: 2.5,A
